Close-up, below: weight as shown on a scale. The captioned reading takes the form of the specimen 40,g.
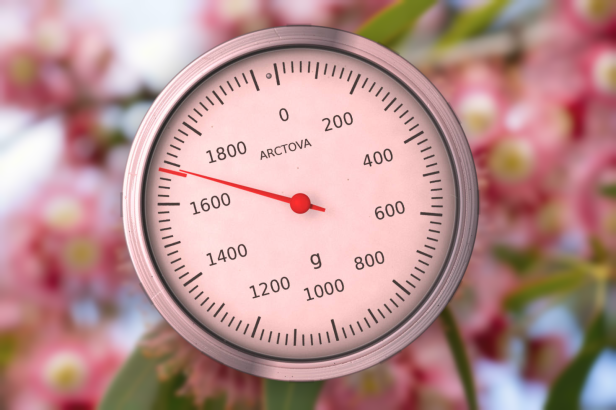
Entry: 1690,g
